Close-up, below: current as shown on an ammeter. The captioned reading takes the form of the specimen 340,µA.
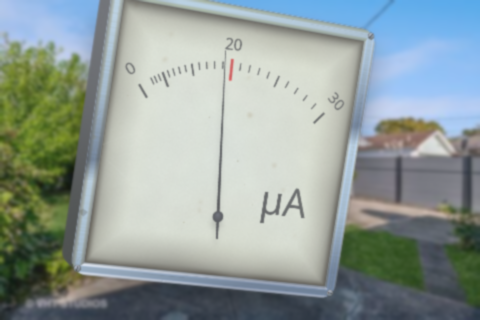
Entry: 19,µA
